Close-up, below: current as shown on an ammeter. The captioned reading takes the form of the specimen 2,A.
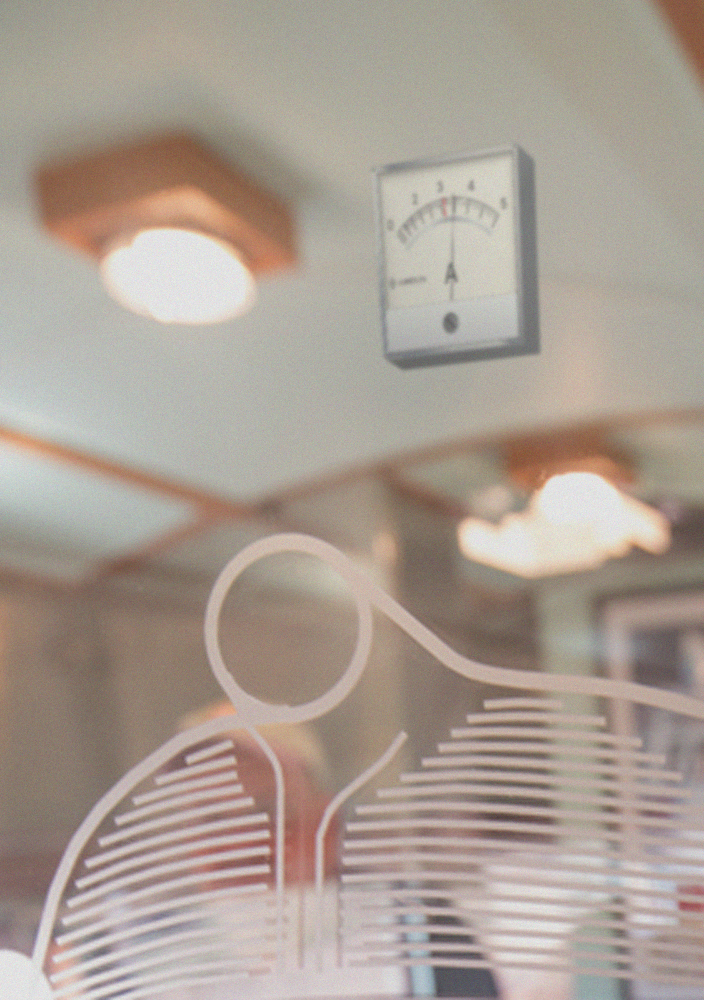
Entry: 3.5,A
